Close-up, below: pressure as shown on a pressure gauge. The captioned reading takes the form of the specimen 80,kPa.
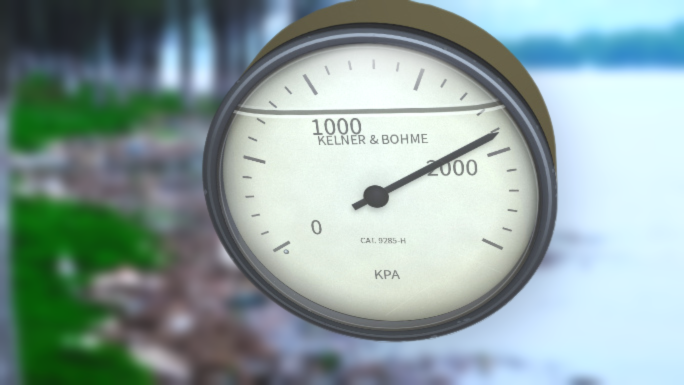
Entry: 1900,kPa
